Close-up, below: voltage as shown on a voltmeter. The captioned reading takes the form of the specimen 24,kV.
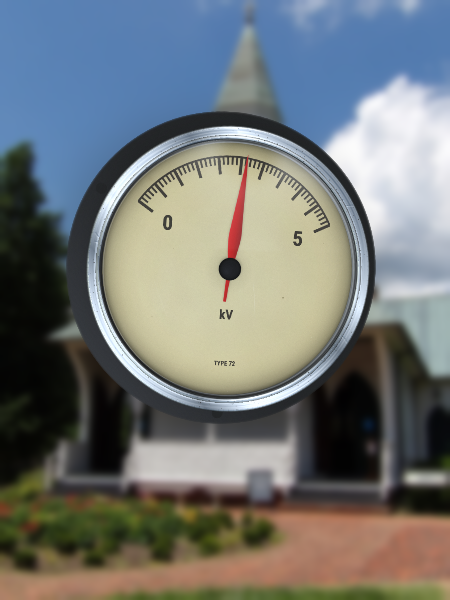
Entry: 2.6,kV
